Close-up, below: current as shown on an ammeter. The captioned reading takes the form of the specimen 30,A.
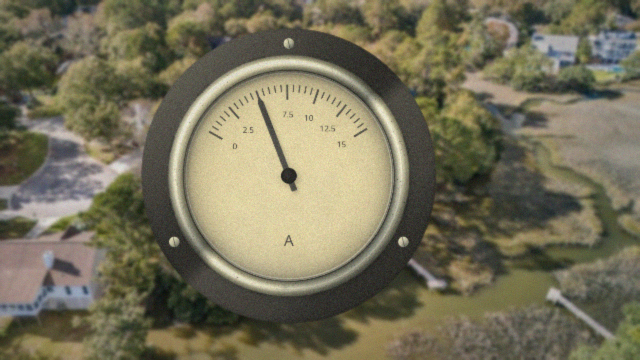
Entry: 5,A
